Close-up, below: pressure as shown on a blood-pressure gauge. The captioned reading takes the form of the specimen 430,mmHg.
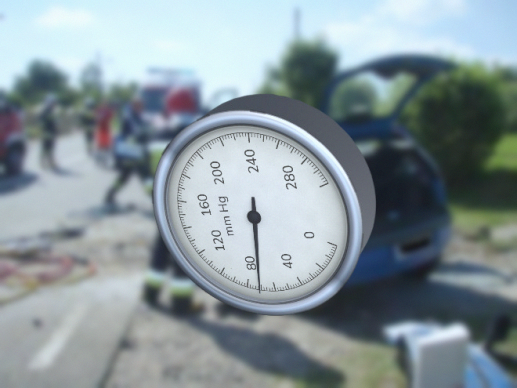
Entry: 70,mmHg
